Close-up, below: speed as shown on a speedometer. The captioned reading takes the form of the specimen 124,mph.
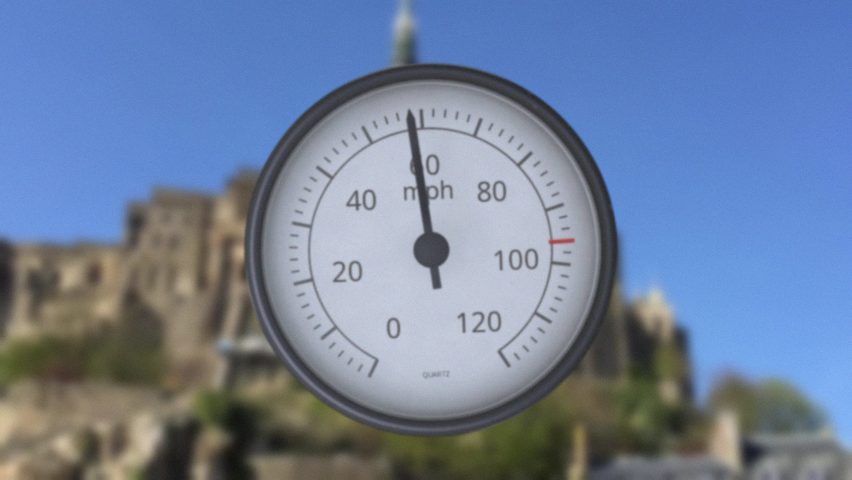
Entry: 58,mph
